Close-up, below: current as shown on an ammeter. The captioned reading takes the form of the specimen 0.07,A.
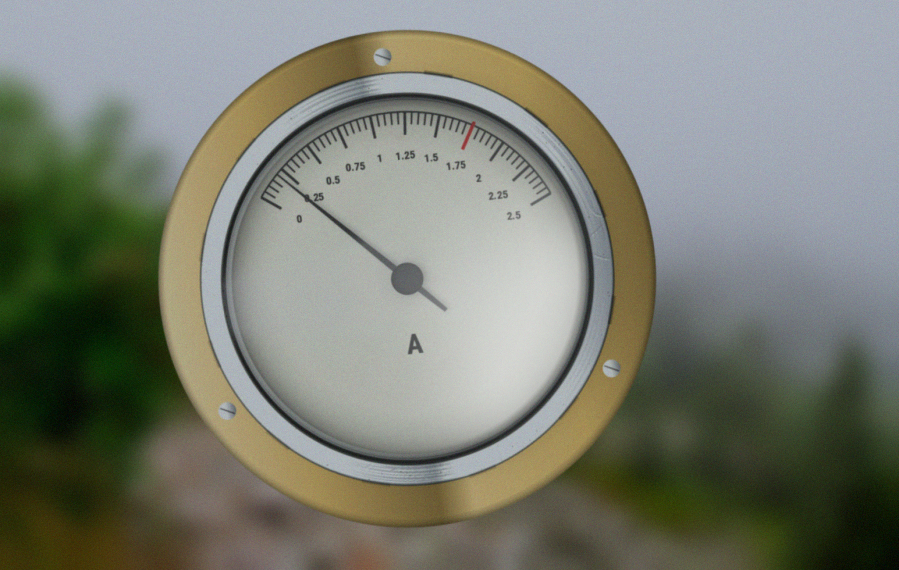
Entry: 0.2,A
